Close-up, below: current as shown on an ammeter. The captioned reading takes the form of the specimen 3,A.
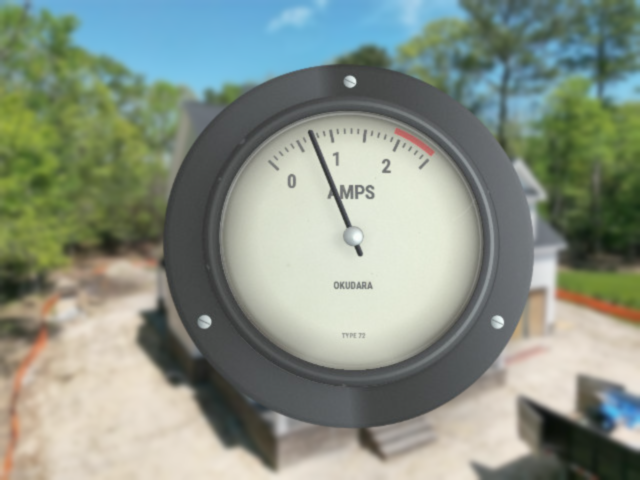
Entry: 0.7,A
